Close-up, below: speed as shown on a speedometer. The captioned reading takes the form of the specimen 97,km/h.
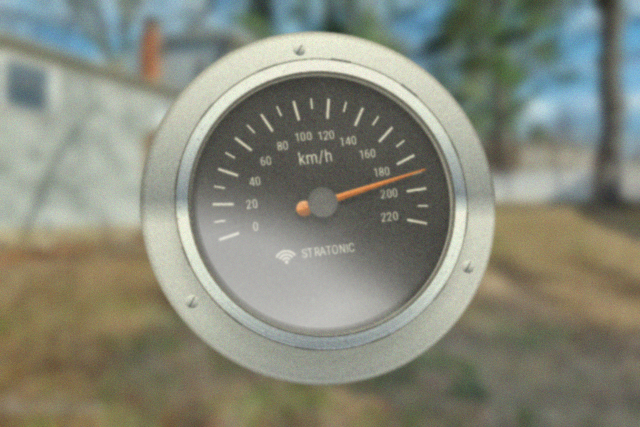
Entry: 190,km/h
